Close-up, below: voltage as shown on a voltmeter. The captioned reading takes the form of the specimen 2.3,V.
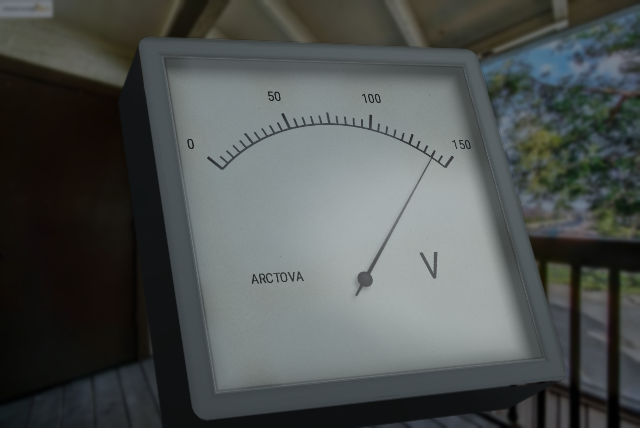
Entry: 140,V
